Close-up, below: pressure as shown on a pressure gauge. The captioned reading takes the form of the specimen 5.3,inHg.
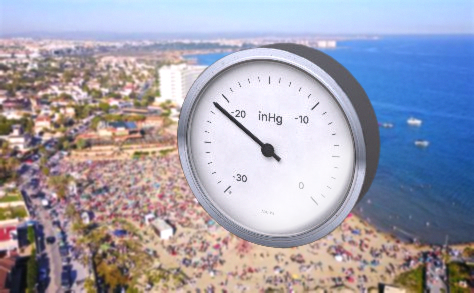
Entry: -21,inHg
